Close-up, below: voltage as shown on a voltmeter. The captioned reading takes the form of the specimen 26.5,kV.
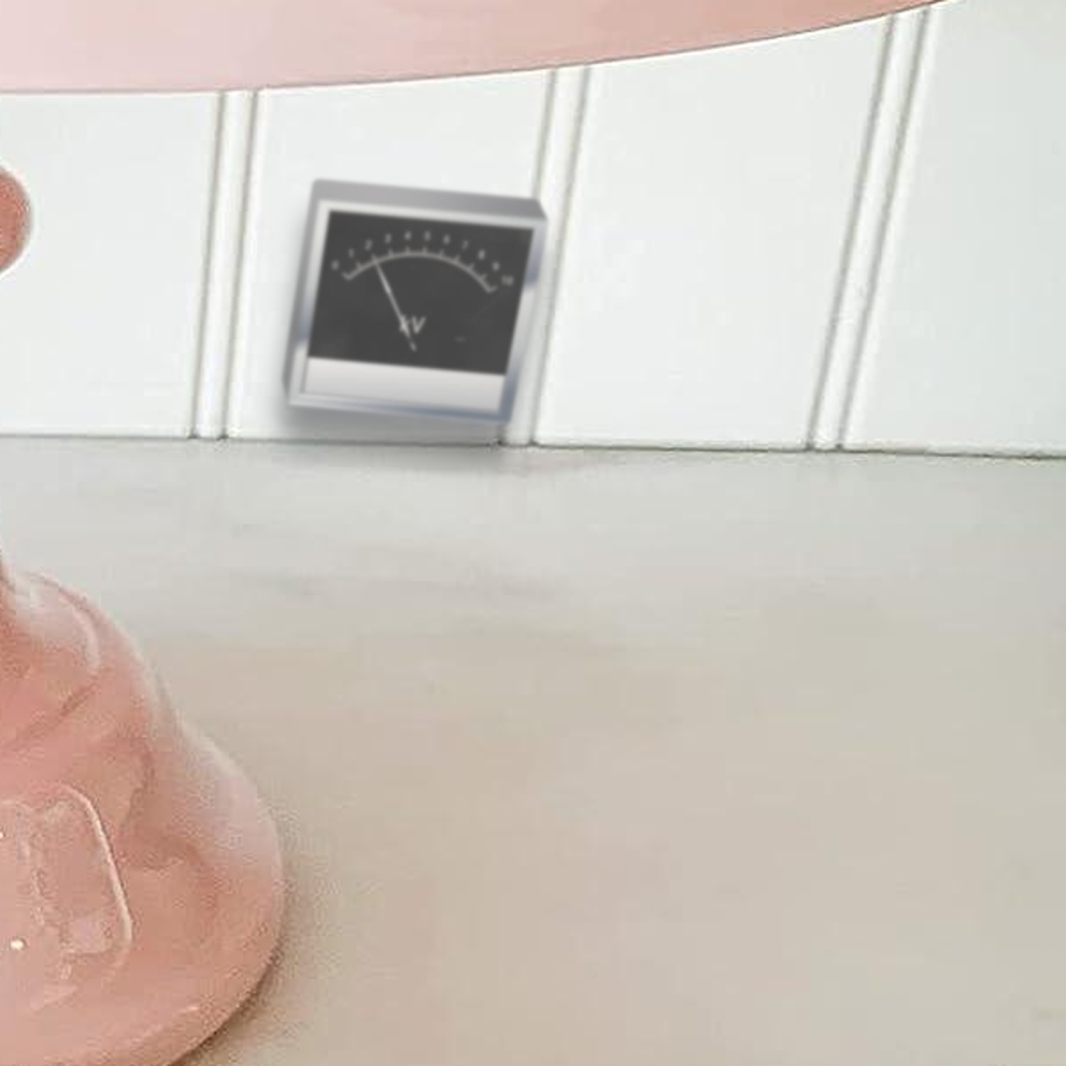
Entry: 2,kV
